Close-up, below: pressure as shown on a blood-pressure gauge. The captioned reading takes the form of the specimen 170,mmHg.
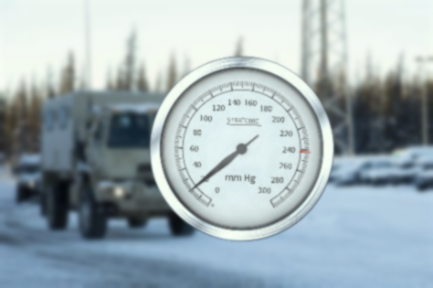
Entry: 20,mmHg
